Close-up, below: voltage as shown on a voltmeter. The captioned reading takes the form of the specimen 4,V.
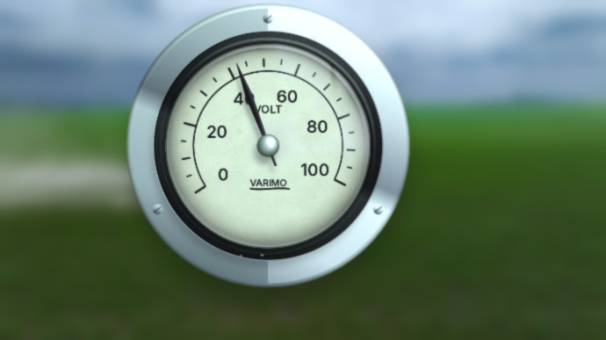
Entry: 42.5,V
